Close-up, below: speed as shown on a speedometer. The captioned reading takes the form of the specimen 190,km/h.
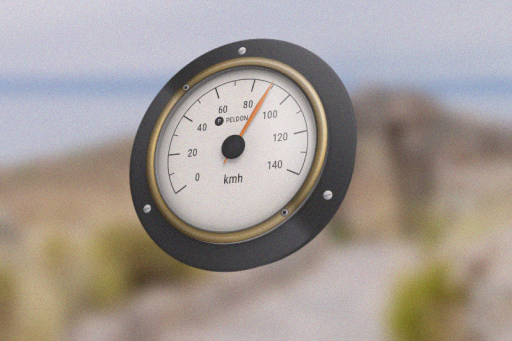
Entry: 90,km/h
